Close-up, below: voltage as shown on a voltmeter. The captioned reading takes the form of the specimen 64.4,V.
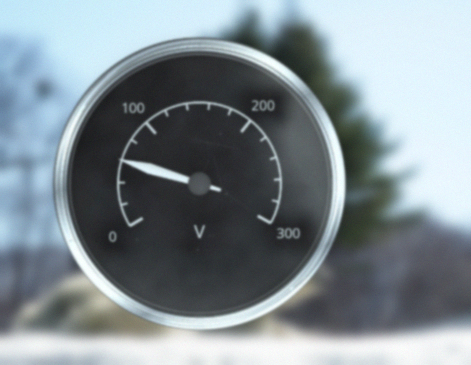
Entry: 60,V
